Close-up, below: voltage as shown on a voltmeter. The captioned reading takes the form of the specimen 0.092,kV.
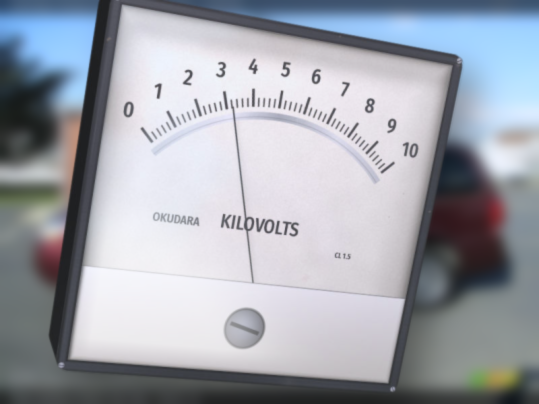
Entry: 3.2,kV
